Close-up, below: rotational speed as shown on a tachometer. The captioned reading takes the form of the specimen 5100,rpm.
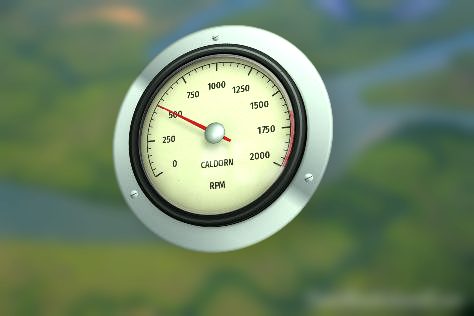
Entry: 500,rpm
